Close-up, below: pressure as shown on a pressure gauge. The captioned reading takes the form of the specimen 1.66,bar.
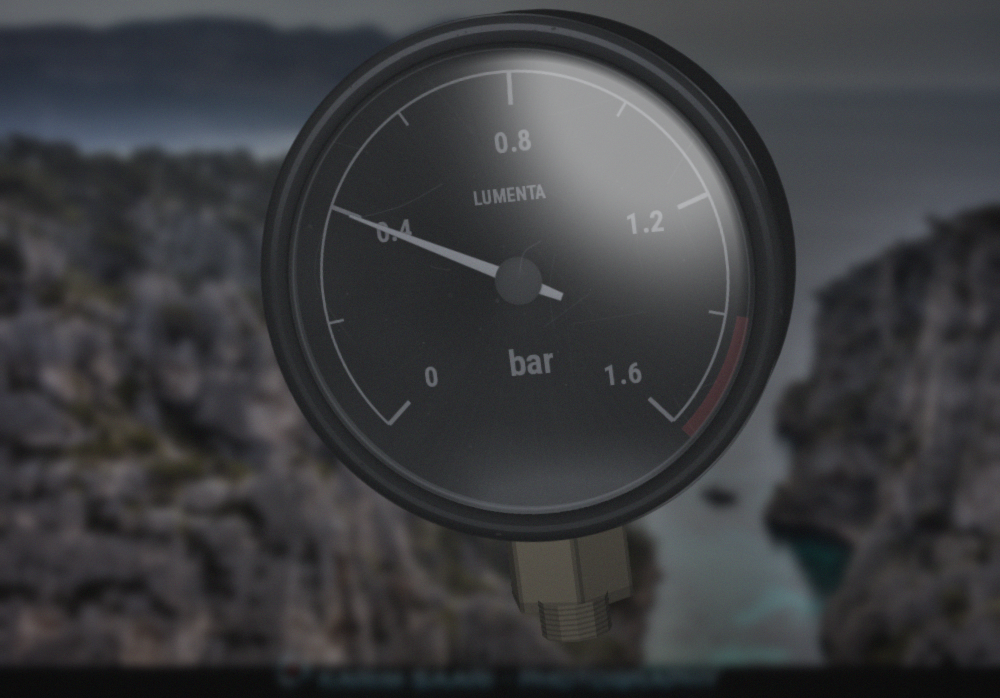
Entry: 0.4,bar
